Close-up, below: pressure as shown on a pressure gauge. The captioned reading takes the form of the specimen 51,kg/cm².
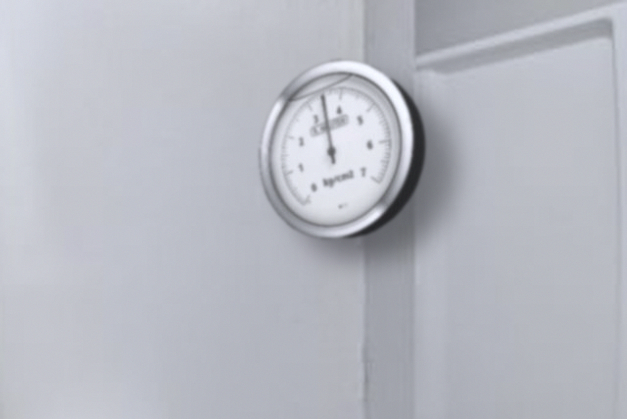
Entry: 3.5,kg/cm²
